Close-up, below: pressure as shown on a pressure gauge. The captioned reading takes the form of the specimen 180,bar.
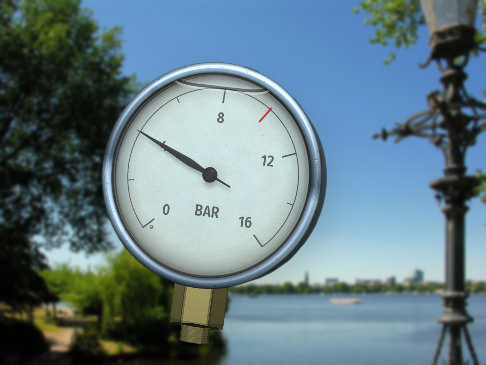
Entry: 4,bar
